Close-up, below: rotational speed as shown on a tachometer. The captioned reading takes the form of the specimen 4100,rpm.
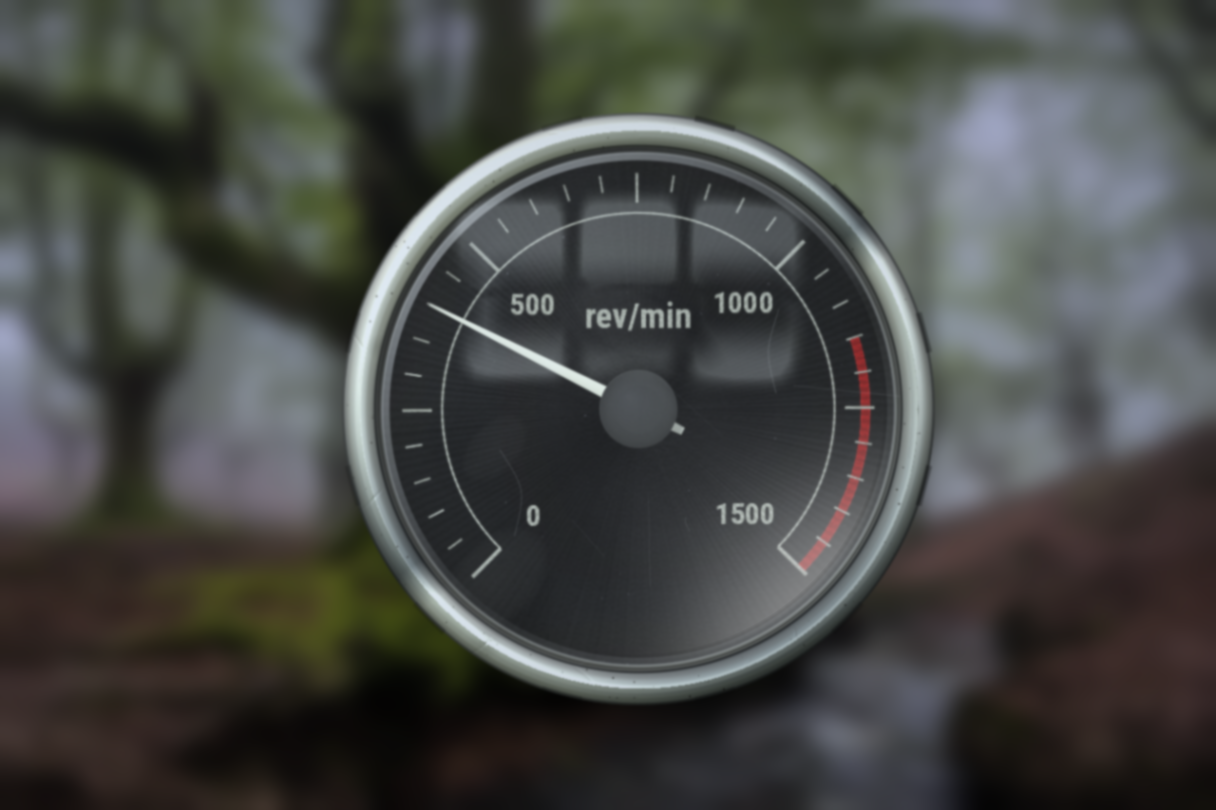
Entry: 400,rpm
